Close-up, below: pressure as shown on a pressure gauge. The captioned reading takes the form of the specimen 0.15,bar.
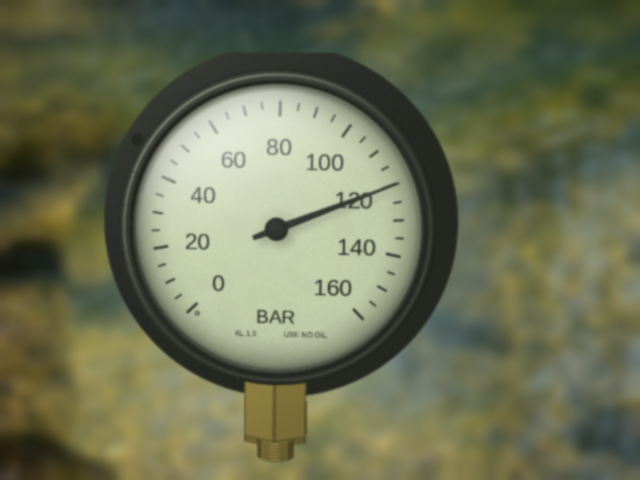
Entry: 120,bar
